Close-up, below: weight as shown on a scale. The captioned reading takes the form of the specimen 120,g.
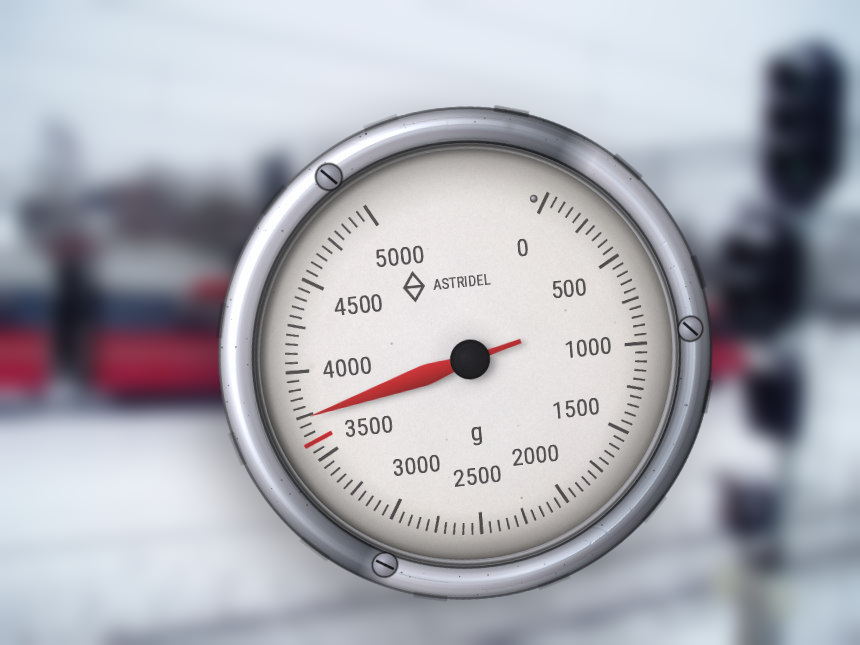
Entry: 3750,g
